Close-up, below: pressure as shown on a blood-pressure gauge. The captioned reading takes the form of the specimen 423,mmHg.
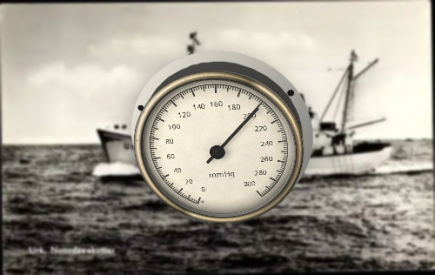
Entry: 200,mmHg
